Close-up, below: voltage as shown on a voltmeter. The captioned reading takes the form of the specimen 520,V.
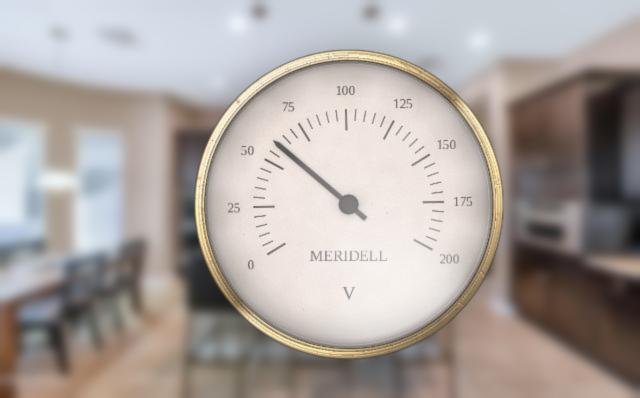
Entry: 60,V
